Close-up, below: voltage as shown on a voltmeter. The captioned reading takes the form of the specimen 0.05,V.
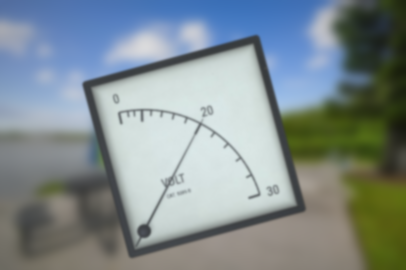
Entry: 20,V
